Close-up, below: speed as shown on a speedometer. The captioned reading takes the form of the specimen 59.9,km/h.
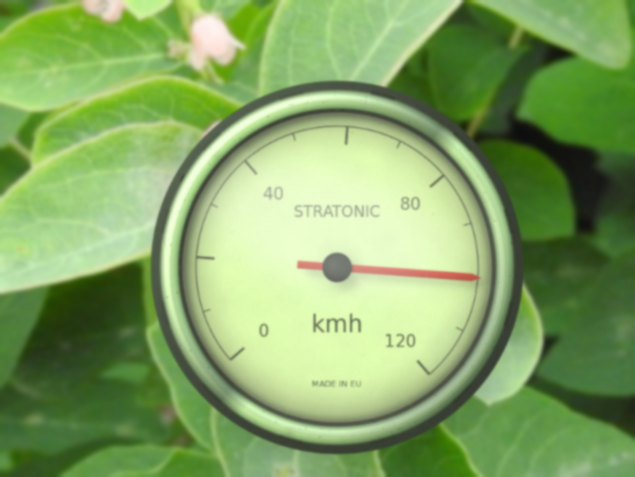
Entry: 100,km/h
